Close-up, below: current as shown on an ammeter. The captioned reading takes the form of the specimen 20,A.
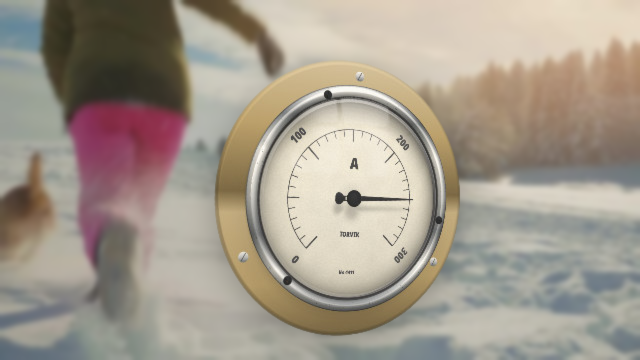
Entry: 250,A
